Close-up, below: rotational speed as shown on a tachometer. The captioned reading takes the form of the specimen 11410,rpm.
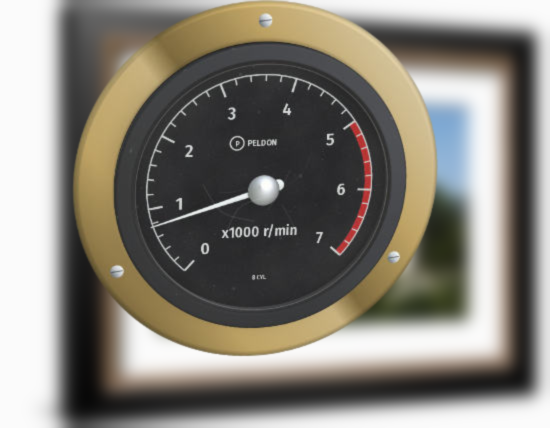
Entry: 800,rpm
